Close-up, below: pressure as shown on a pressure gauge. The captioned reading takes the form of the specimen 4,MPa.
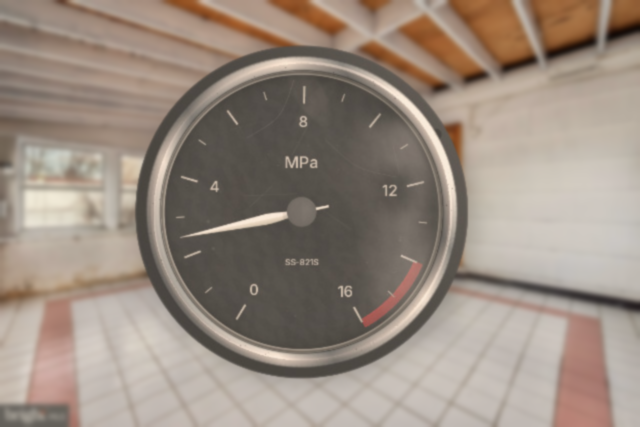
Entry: 2.5,MPa
